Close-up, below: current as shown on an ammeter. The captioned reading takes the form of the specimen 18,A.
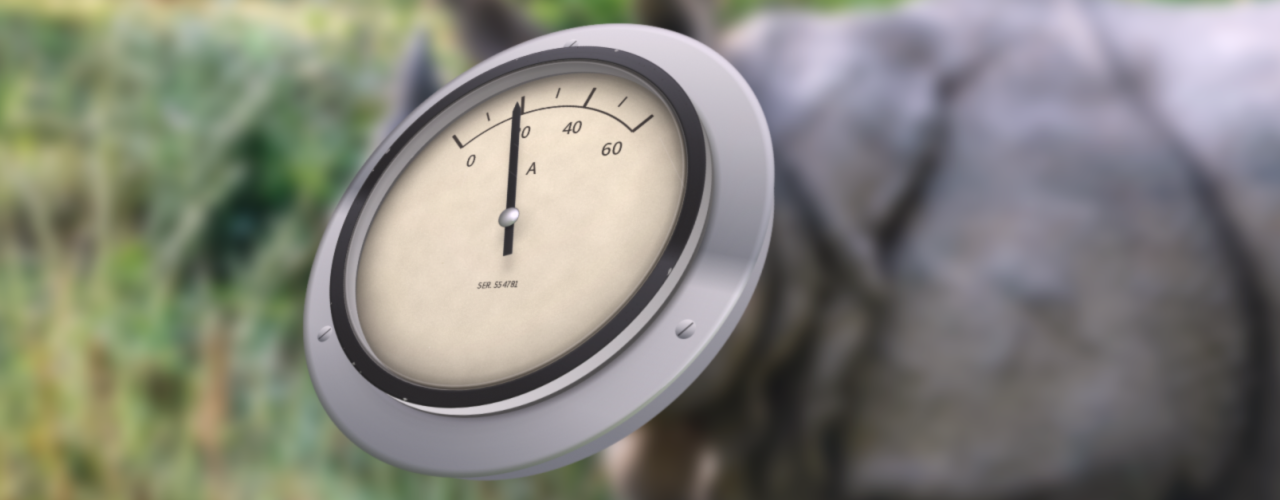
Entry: 20,A
